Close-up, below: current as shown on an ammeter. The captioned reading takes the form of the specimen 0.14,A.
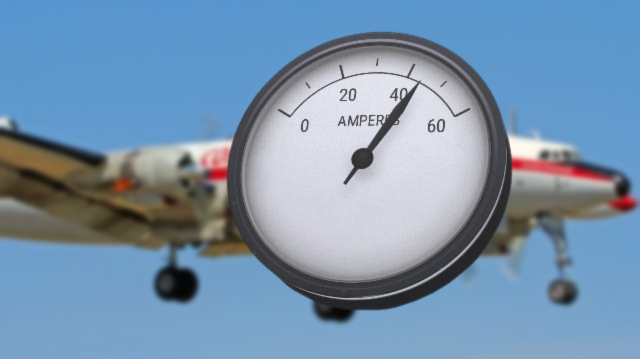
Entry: 45,A
